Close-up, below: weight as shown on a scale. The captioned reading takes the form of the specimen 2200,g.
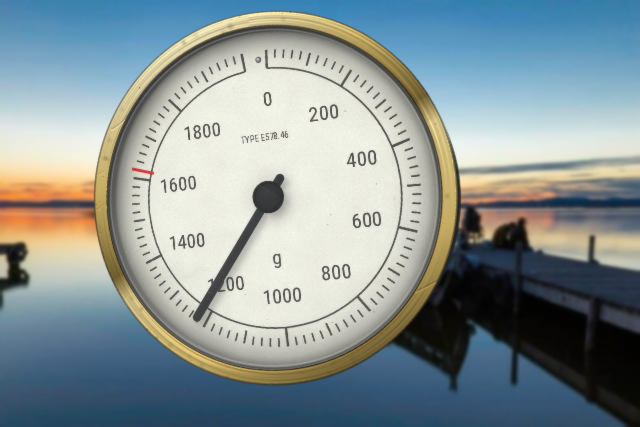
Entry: 1220,g
